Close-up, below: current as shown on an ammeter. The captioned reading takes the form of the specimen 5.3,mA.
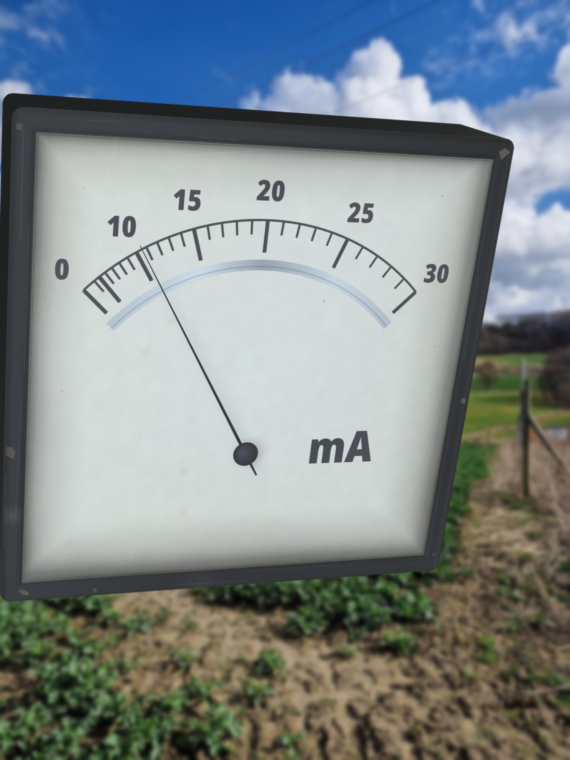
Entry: 10.5,mA
